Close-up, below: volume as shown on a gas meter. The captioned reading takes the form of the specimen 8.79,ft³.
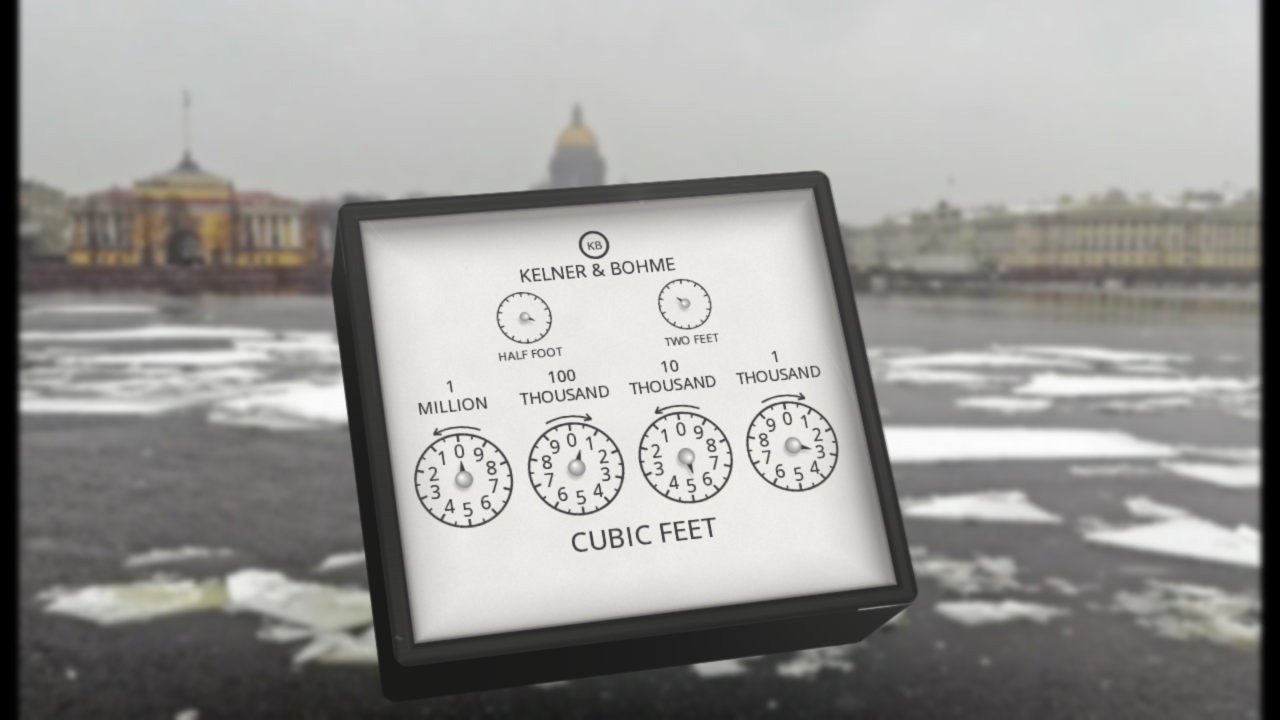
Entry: 5300,ft³
